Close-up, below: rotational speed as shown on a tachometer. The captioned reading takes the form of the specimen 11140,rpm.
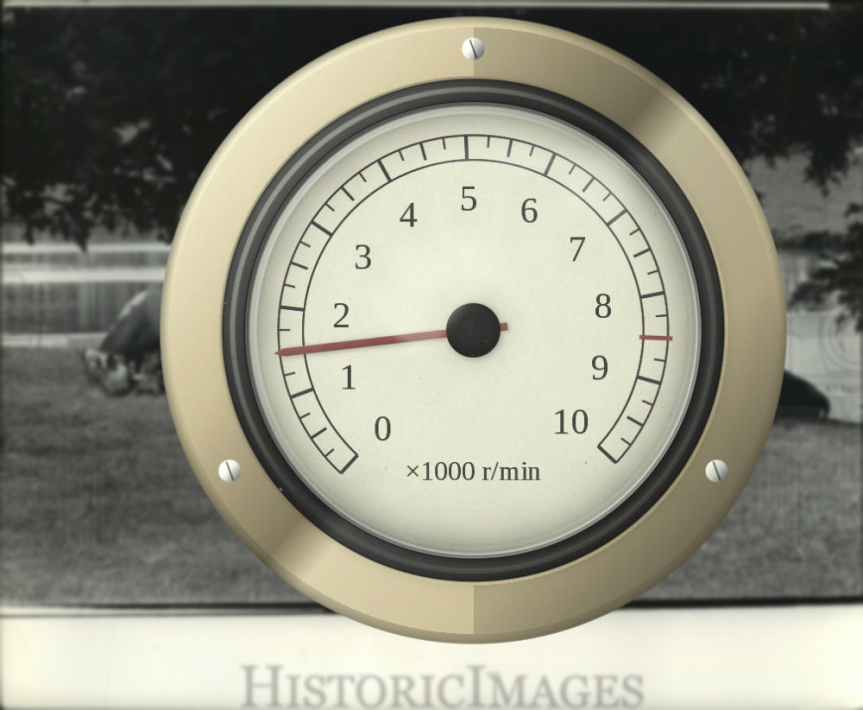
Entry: 1500,rpm
